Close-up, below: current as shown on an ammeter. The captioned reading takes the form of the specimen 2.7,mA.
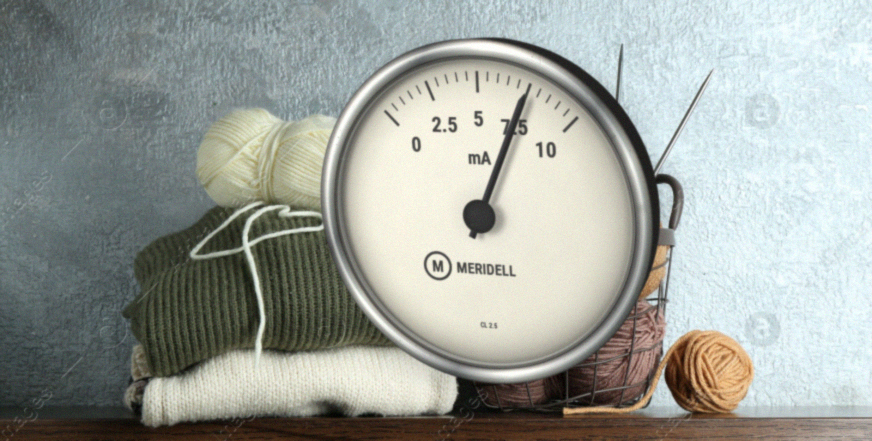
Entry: 7.5,mA
